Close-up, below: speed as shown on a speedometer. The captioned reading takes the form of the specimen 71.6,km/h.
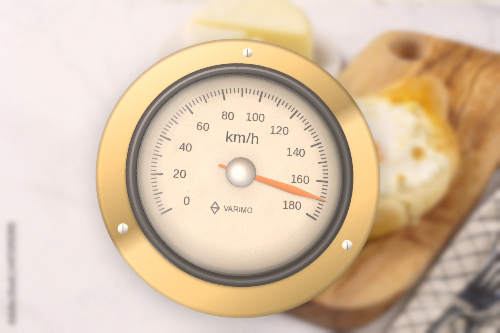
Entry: 170,km/h
